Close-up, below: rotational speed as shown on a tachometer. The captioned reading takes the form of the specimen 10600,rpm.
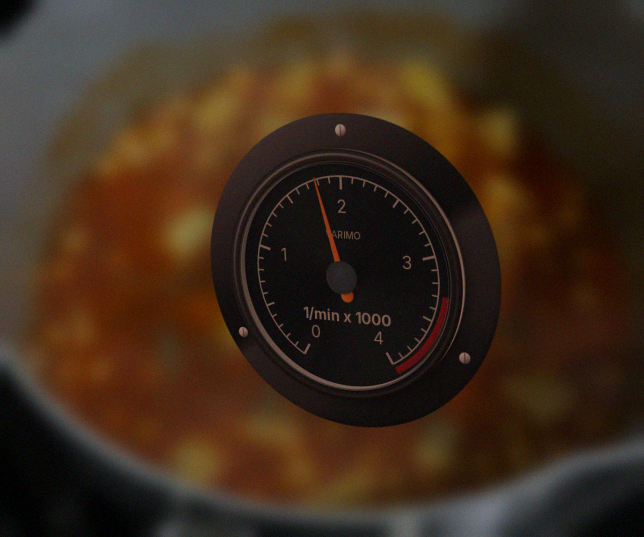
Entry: 1800,rpm
